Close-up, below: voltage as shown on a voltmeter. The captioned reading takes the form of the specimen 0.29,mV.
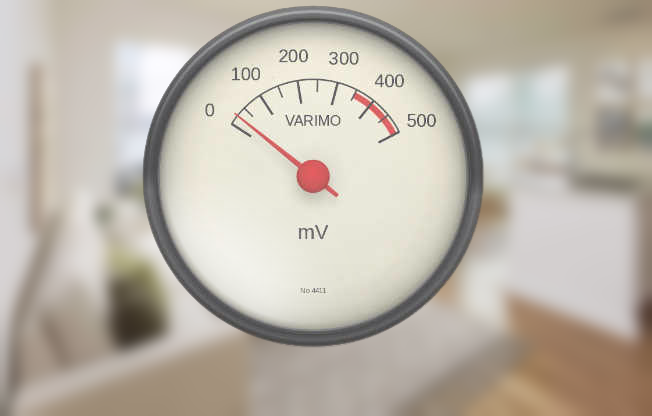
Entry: 25,mV
